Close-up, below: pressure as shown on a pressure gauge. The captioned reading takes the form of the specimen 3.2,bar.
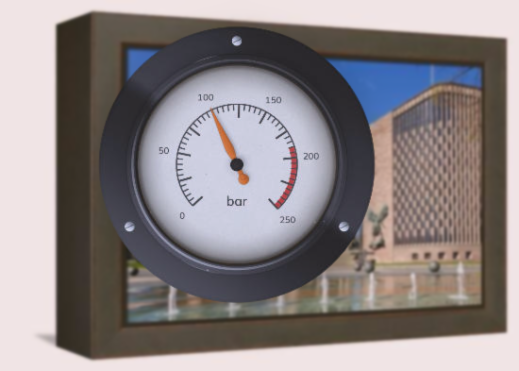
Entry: 100,bar
